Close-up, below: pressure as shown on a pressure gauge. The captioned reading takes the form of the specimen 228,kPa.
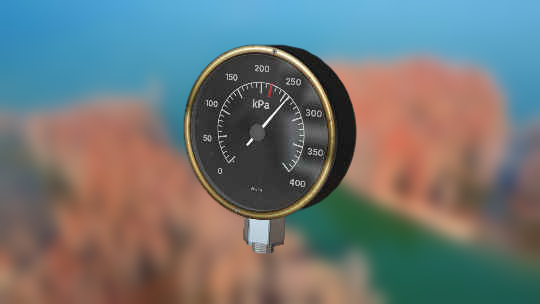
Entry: 260,kPa
